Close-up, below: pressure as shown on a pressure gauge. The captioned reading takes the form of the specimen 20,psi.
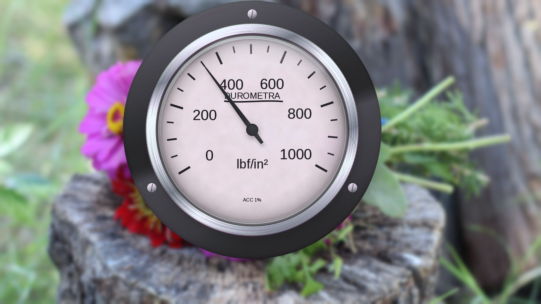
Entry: 350,psi
